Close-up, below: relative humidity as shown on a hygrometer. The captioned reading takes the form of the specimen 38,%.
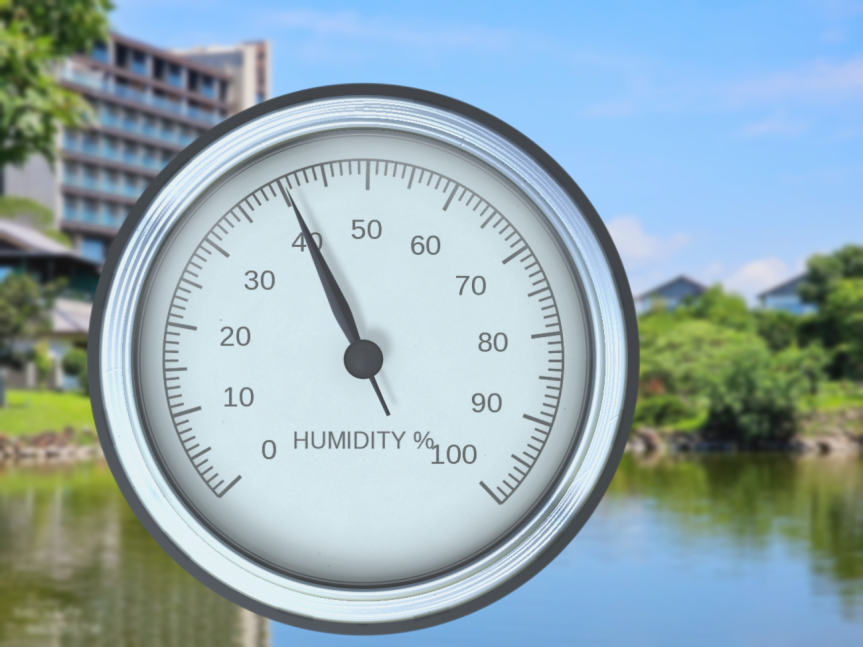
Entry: 40.5,%
